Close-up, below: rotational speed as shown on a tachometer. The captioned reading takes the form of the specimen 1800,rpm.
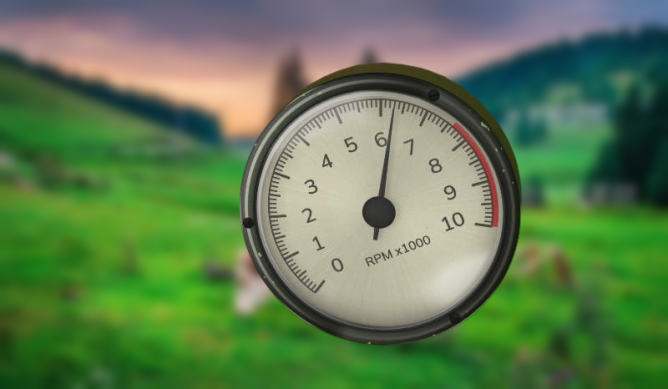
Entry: 6300,rpm
